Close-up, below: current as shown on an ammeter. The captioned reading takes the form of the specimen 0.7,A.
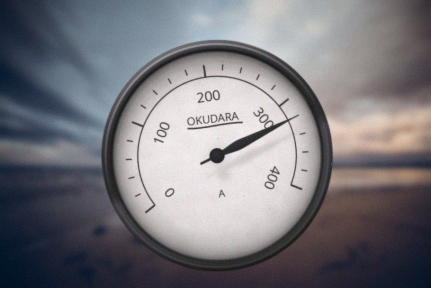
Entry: 320,A
